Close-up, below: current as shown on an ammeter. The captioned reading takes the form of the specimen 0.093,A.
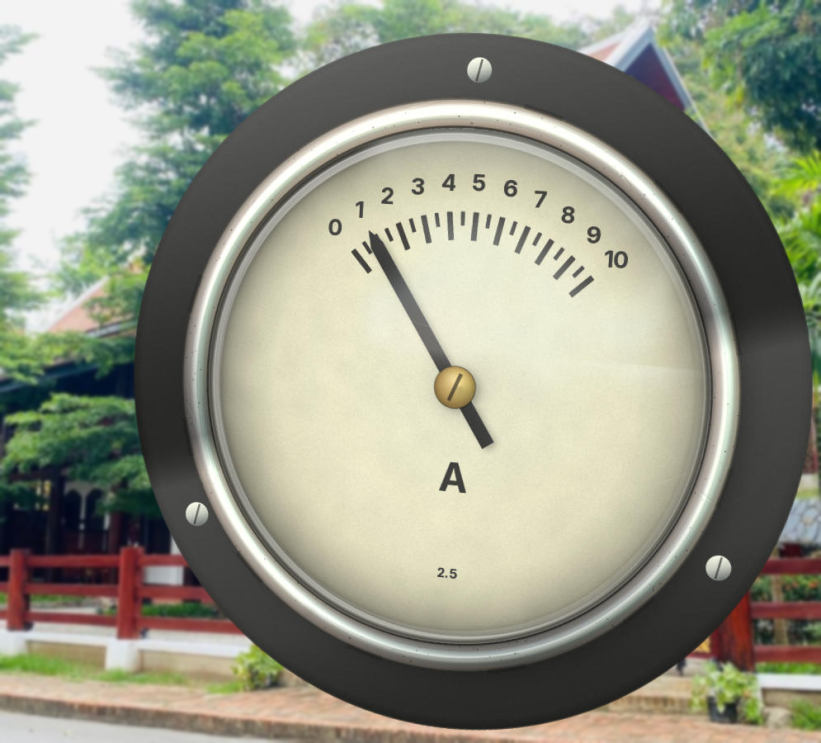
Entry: 1,A
